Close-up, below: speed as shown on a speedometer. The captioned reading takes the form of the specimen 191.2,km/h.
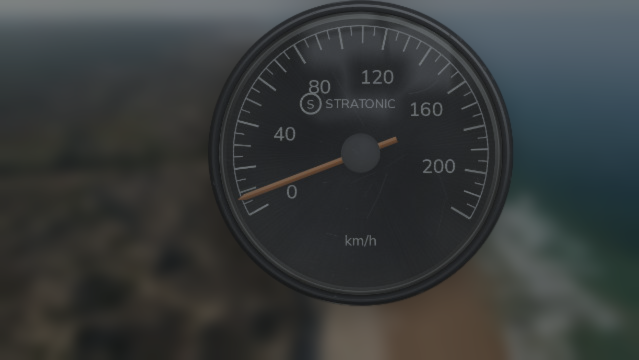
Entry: 7.5,km/h
